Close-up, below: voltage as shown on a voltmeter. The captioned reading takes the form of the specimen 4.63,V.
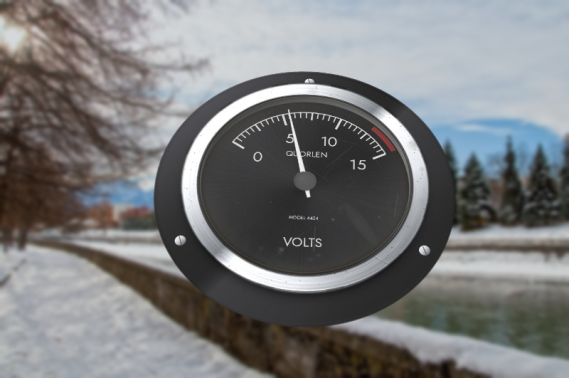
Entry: 5.5,V
